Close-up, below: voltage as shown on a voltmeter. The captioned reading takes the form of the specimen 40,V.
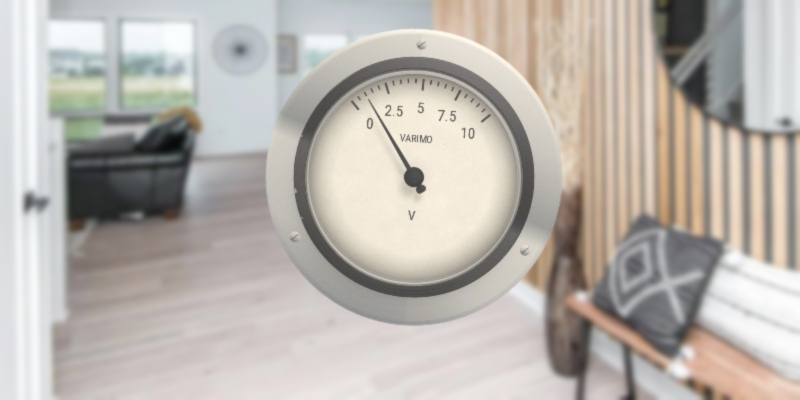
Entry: 1,V
